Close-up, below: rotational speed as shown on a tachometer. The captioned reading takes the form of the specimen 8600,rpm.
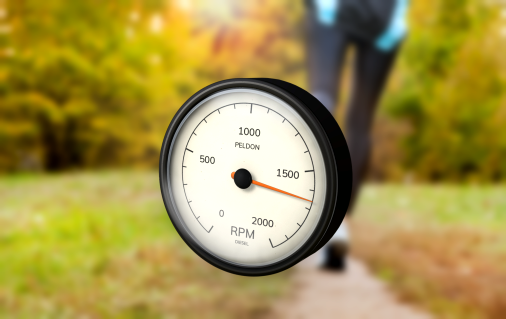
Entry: 1650,rpm
